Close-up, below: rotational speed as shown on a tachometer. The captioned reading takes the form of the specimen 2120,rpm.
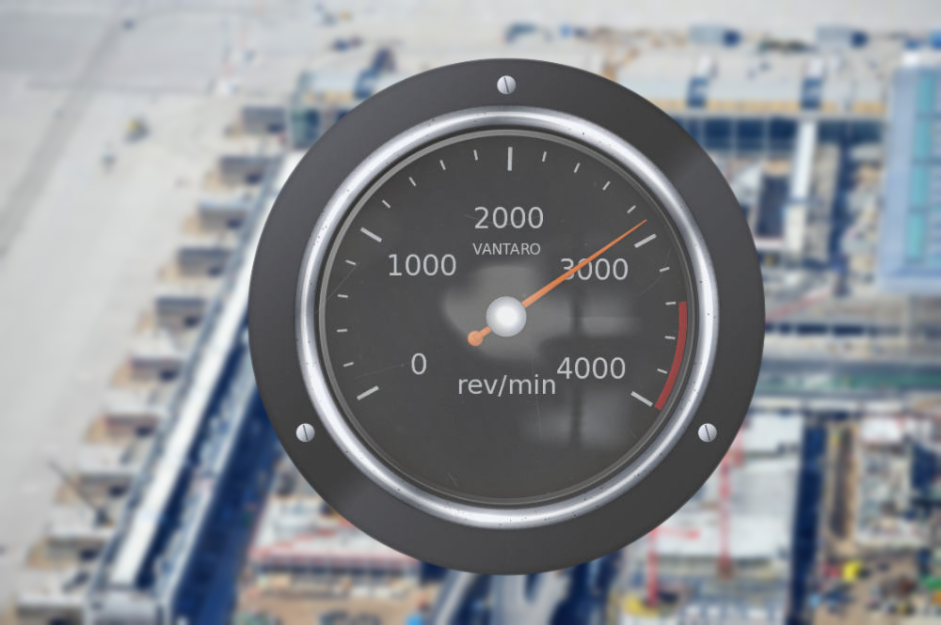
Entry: 2900,rpm
